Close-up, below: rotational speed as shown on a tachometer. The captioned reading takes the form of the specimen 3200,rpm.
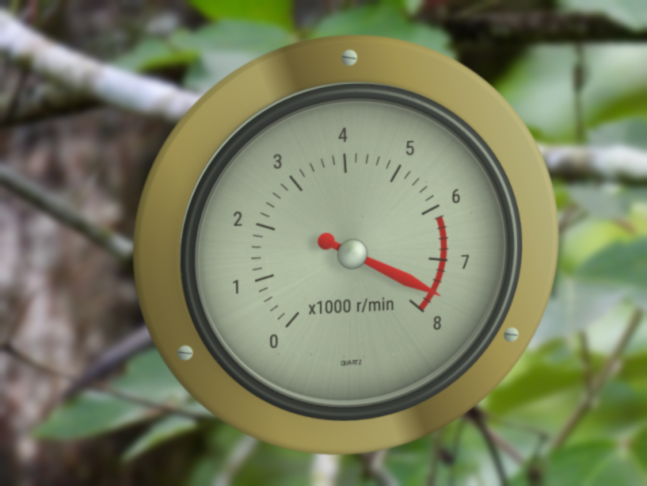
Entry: 7600,rpm
